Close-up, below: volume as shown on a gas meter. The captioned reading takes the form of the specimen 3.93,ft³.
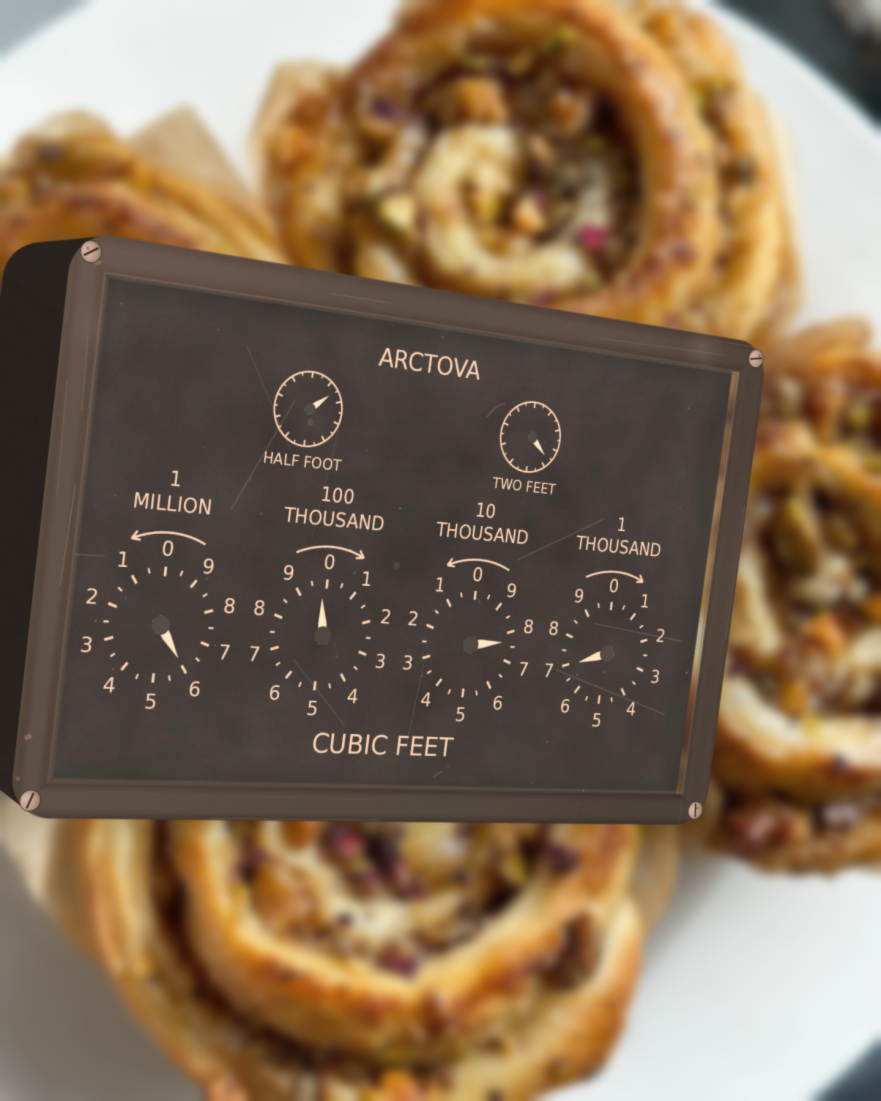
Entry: 597700,ft³
